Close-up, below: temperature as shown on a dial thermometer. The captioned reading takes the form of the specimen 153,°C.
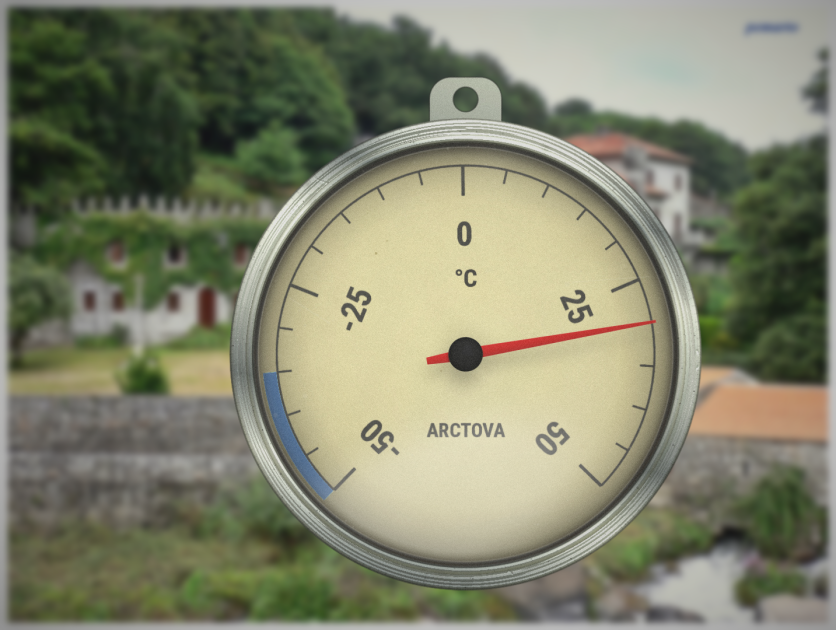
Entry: 30,°C
